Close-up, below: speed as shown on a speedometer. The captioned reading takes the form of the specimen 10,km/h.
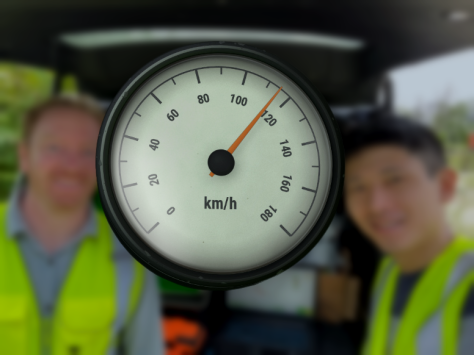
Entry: 115,km/h
